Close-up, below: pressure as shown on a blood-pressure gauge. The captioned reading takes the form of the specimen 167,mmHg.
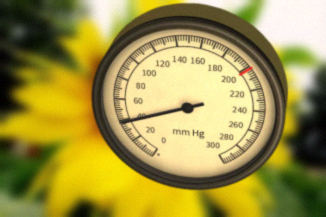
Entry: 40,mmHg
